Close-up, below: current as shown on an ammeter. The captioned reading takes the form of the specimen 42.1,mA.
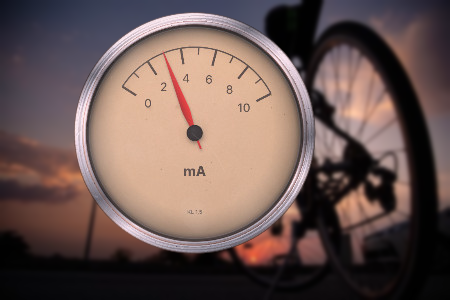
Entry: 3,mA
